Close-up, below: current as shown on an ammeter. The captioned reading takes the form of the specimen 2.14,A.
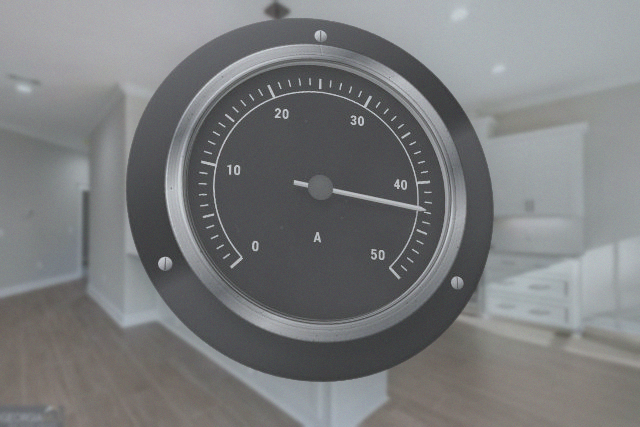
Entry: 43,A
